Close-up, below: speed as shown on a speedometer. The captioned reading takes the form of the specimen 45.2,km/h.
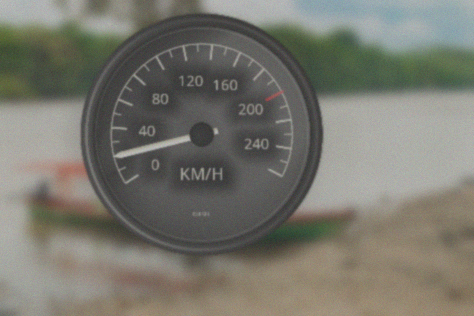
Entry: 20,km/h
